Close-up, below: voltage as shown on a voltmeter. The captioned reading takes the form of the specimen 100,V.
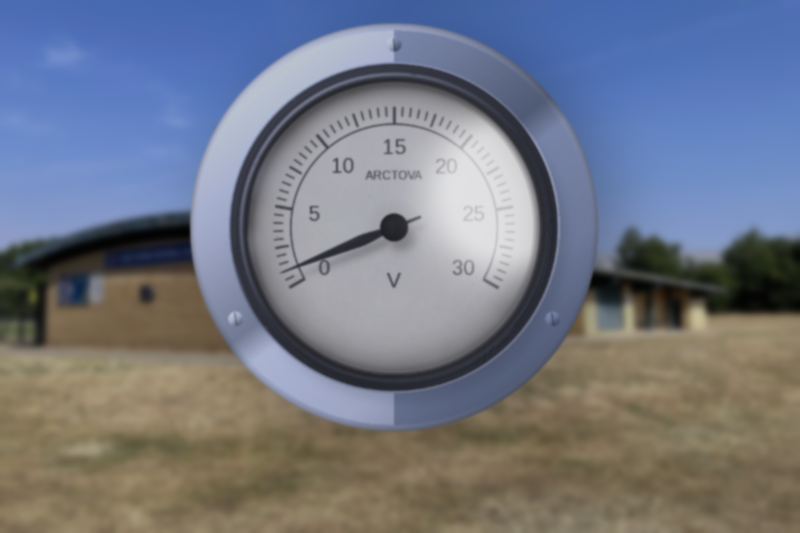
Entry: 1,V
